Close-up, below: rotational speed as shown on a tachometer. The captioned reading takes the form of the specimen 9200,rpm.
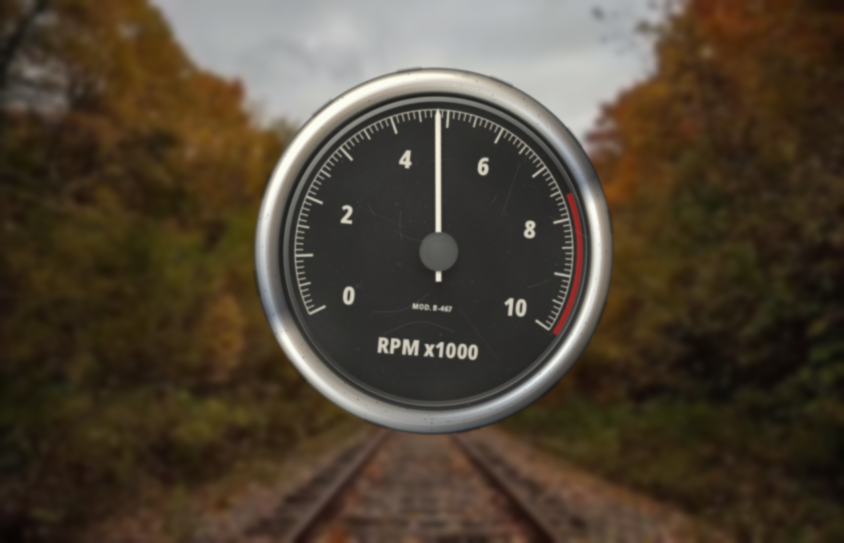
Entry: 4800,rpm
